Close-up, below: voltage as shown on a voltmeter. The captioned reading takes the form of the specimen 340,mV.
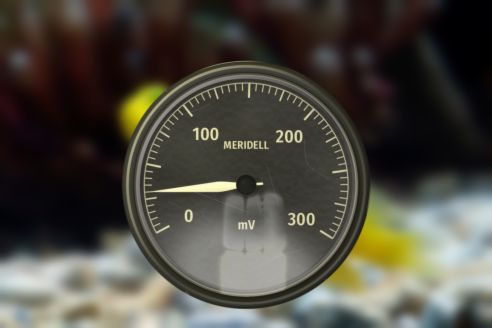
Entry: 30,mV
